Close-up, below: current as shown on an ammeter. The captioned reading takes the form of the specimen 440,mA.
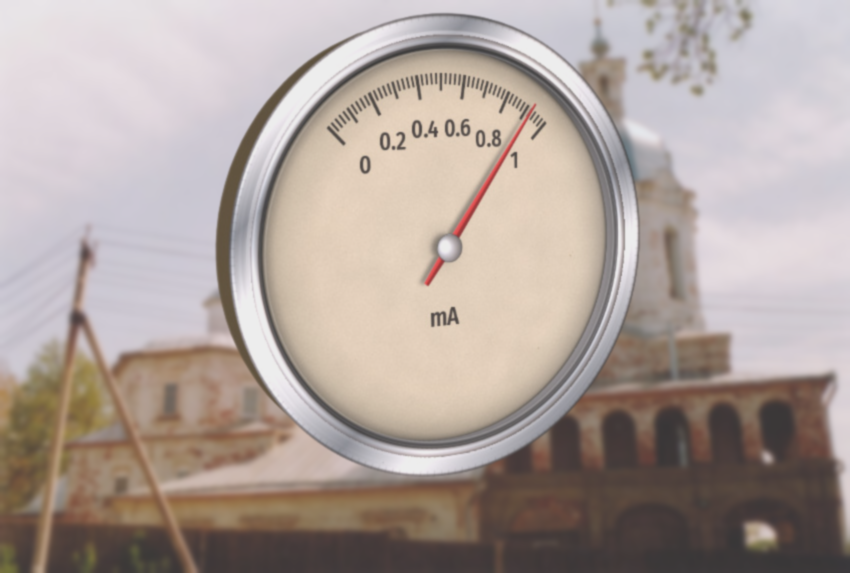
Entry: 0.9,mA
